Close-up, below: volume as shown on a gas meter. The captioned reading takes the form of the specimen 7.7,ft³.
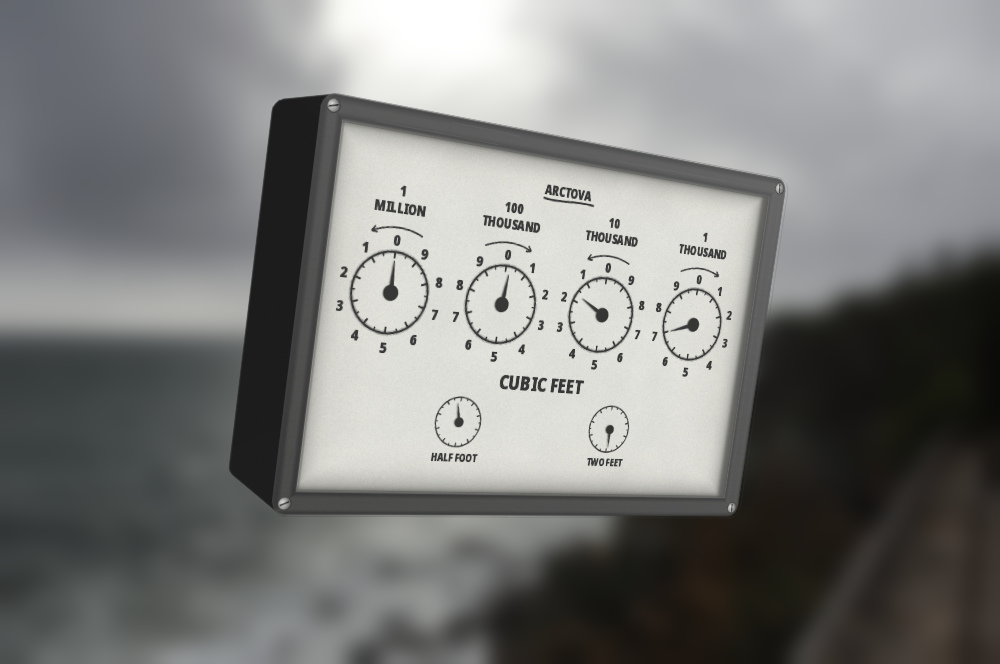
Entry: 1700,ft³
